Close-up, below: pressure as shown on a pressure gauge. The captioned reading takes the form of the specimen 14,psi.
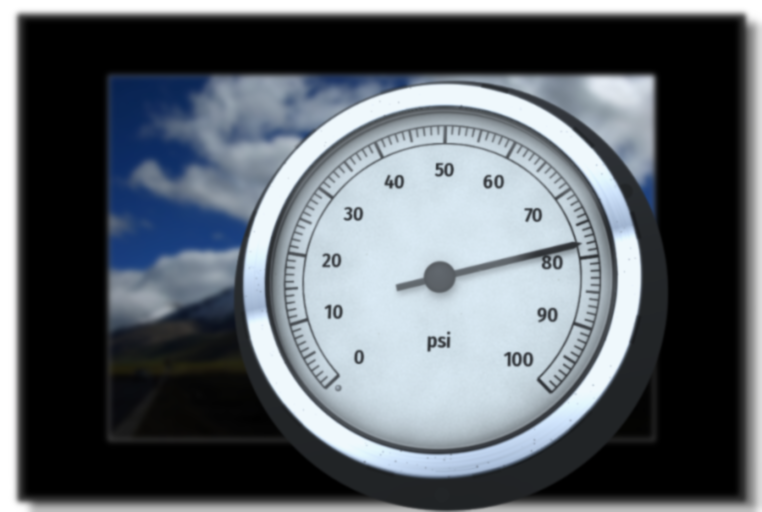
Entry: 78,psi
